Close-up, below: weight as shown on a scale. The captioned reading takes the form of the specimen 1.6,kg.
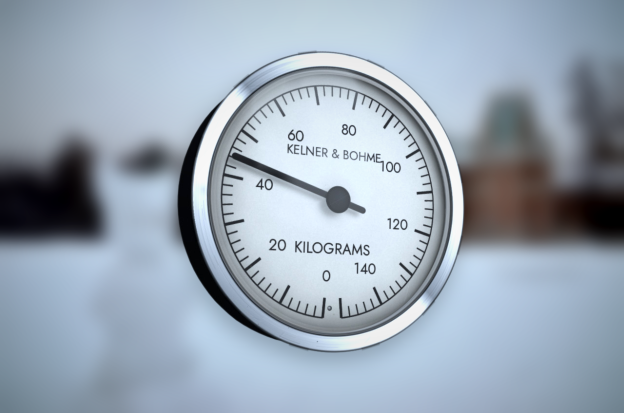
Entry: 44,kg
